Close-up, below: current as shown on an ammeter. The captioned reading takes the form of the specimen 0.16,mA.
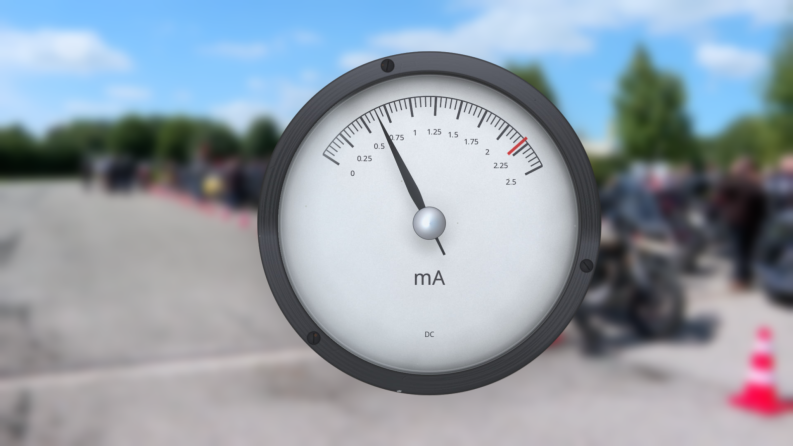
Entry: 0.65,mA
